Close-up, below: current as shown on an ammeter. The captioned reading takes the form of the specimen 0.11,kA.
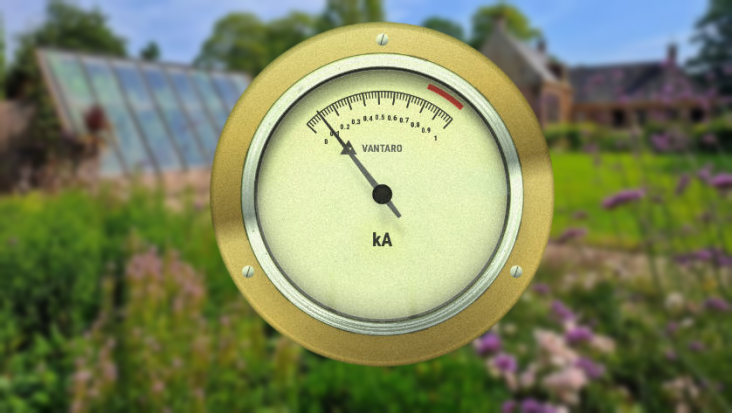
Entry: 0.1,kA
